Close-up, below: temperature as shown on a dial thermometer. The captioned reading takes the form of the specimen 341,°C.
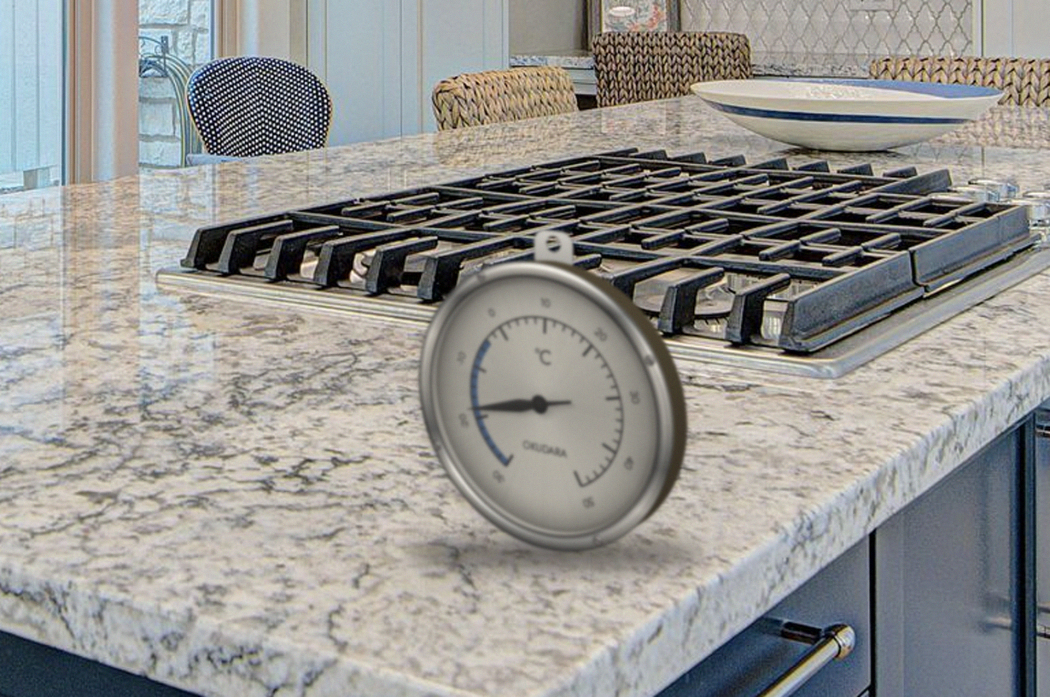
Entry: -18,°C
